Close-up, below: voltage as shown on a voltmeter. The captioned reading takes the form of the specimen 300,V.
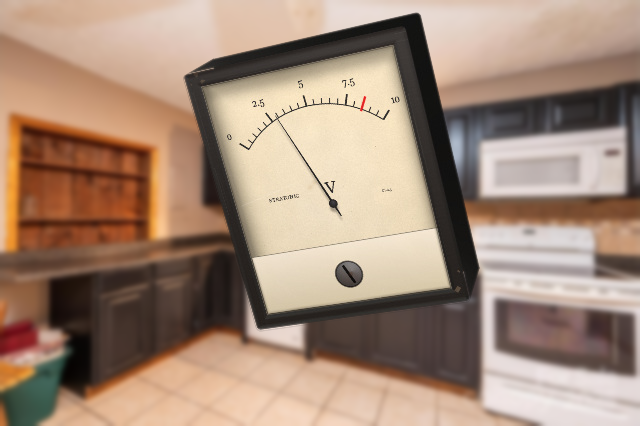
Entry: 3,V
